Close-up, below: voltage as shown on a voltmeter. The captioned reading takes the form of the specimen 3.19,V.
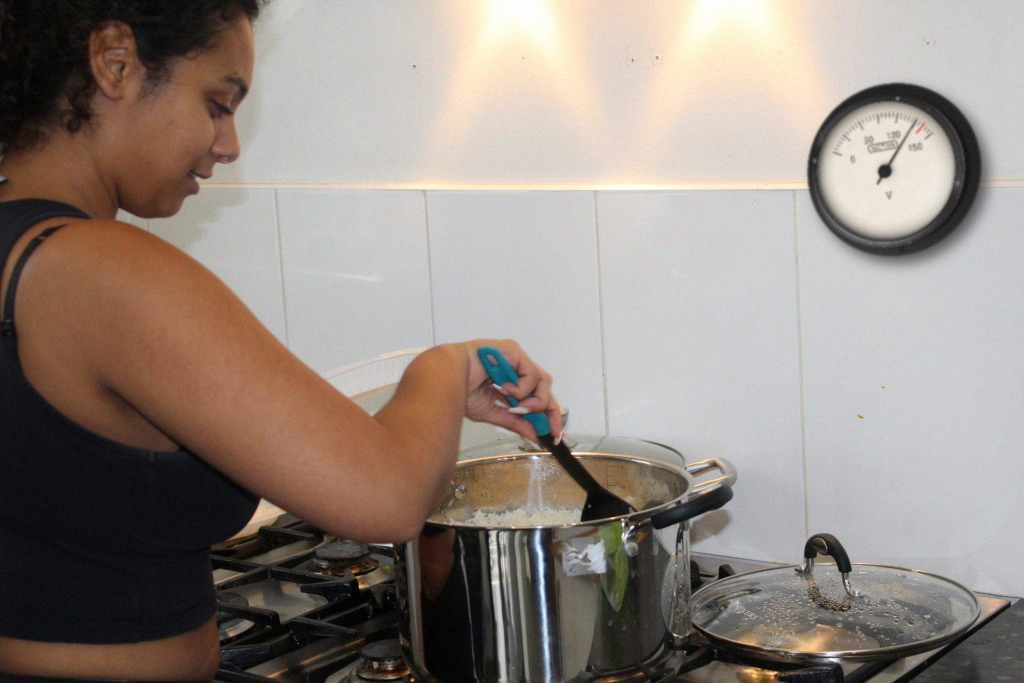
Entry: 125,V
